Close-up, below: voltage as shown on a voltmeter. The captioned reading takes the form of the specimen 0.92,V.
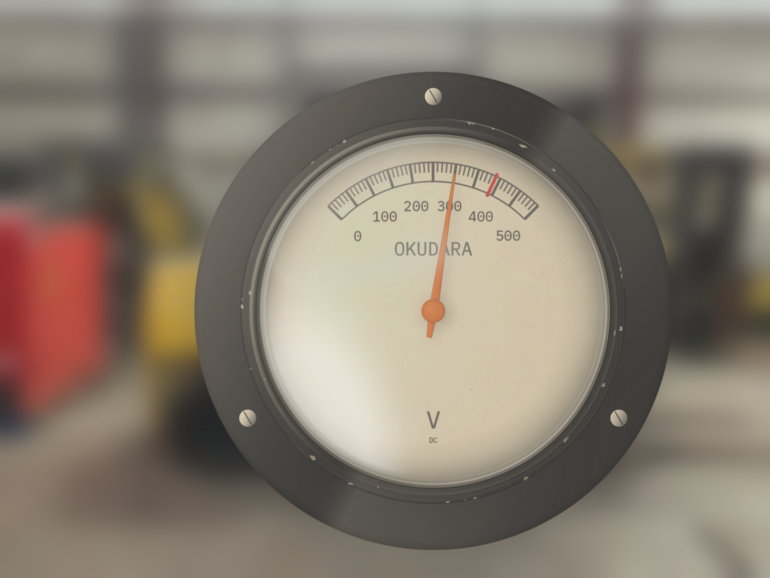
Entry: 300,V
